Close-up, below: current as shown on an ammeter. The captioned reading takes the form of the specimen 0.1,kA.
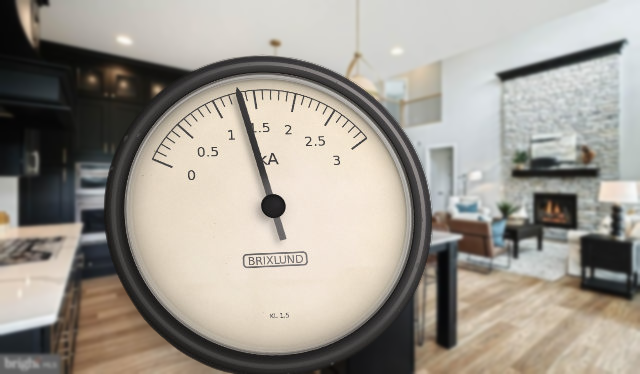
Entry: 1.3,kA
